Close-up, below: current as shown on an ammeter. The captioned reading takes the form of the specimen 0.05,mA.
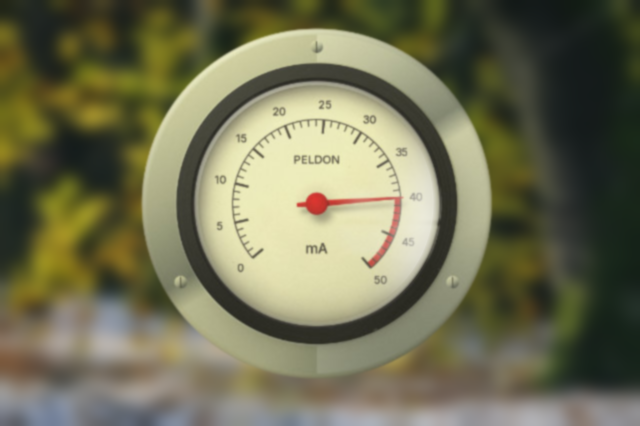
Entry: 40,mA
